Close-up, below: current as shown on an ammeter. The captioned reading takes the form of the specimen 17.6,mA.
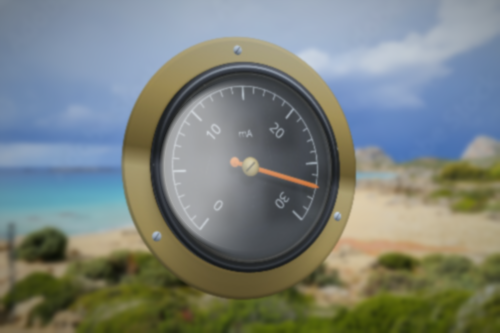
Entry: 27,mA
